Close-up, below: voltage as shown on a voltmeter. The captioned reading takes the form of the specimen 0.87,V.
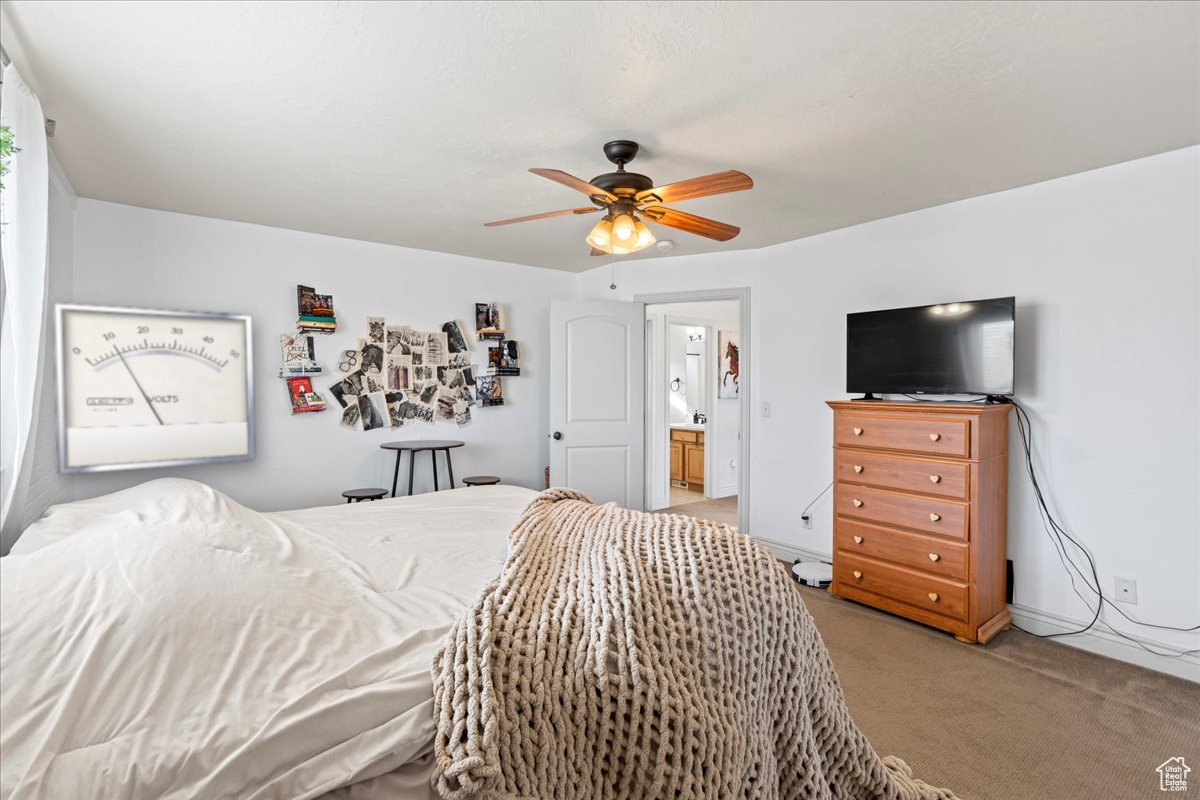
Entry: 10,V
